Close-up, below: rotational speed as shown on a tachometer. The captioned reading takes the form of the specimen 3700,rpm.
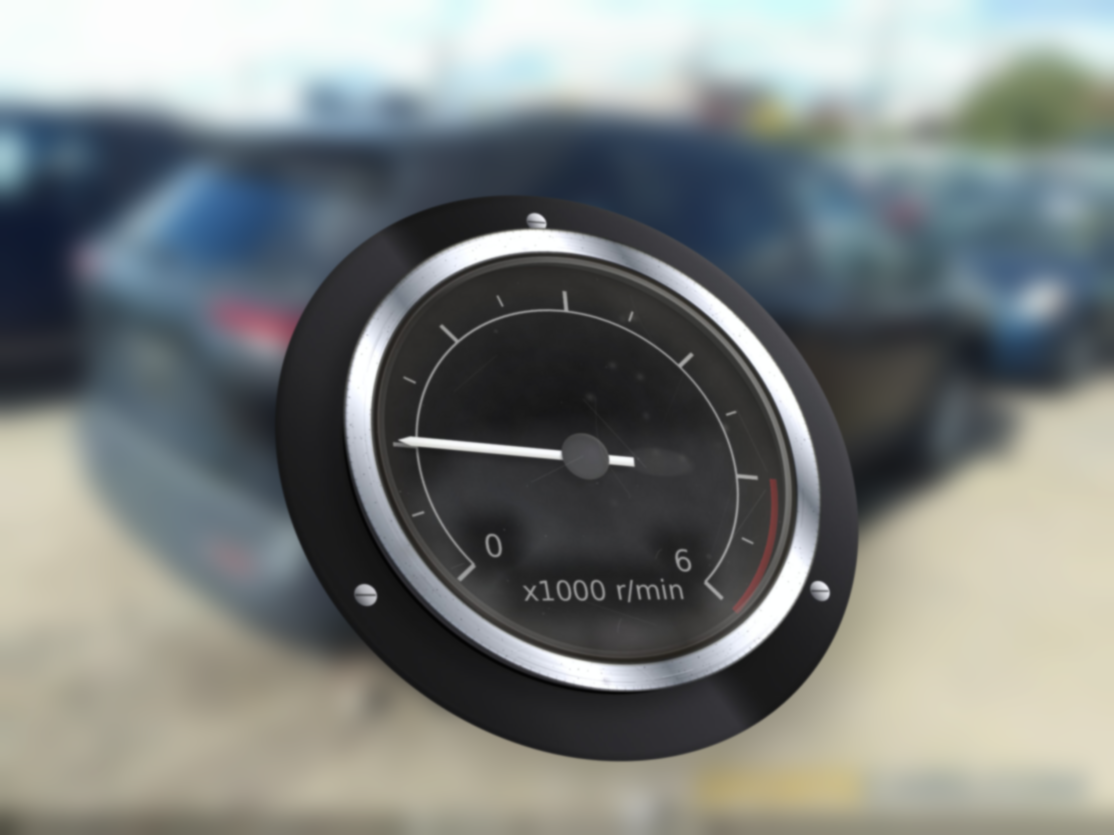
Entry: 1000,rpm
